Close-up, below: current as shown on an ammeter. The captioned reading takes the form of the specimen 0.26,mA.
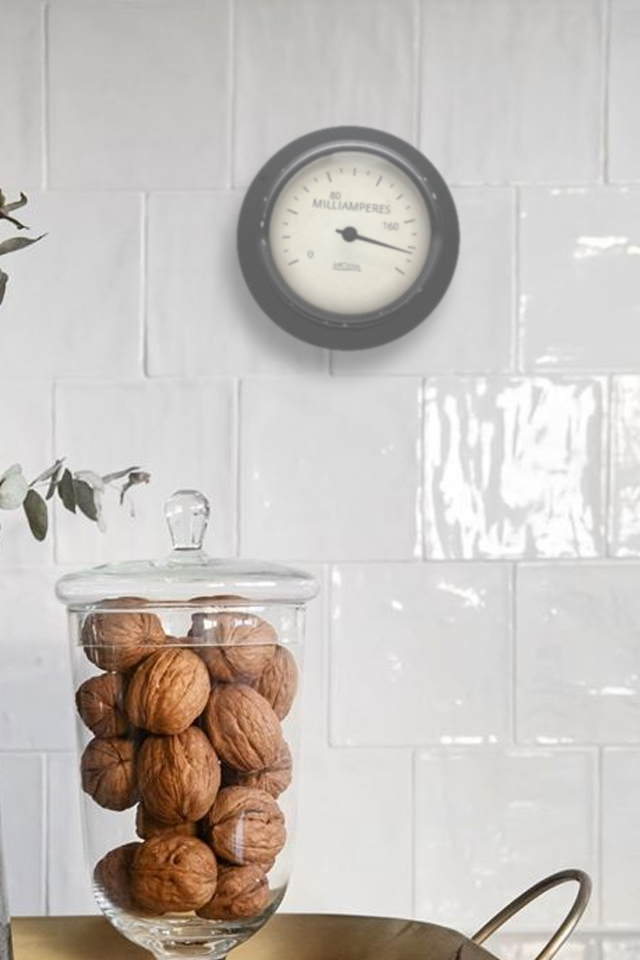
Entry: 185,mA
